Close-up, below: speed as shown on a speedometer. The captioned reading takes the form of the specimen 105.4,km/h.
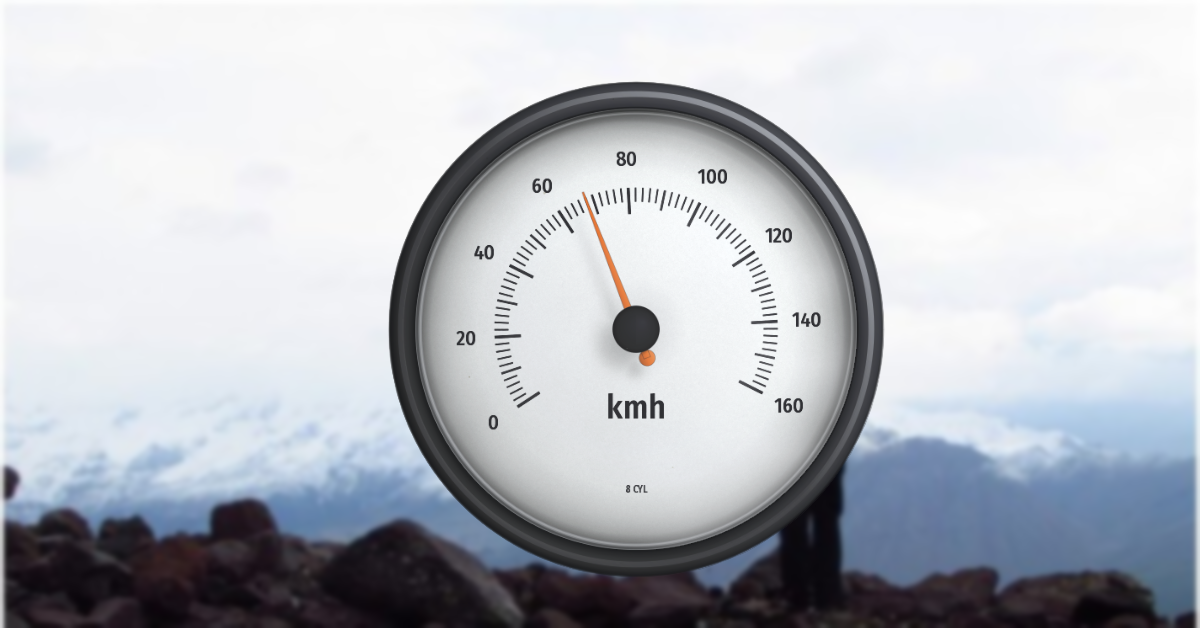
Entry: 68,km/h
